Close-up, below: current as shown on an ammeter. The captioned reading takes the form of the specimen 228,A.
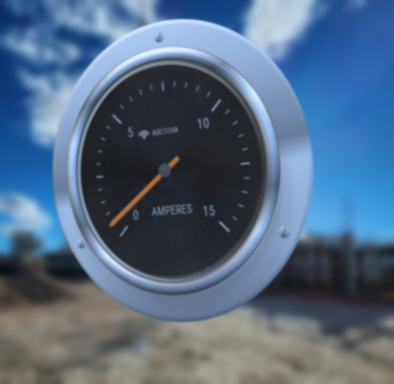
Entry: 0.5,A
